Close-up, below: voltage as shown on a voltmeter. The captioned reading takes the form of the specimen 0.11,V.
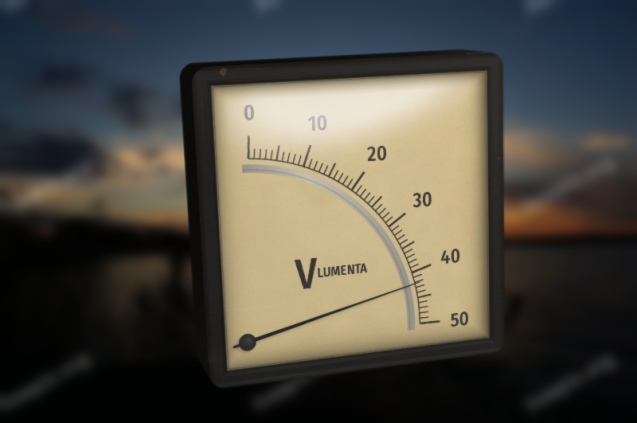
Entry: 42,V
